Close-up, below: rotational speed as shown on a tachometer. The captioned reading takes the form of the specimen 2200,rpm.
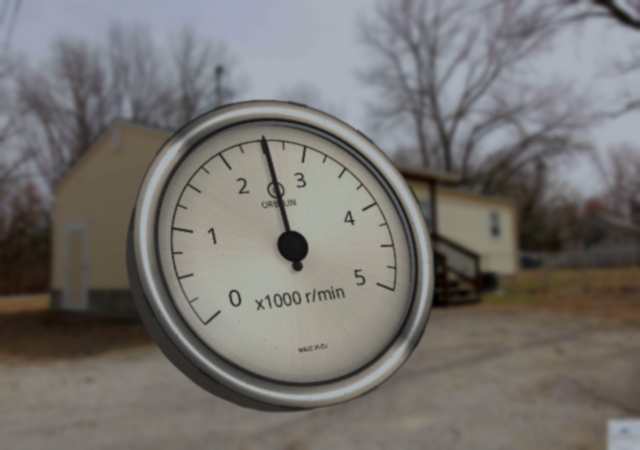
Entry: 2500,rpm
